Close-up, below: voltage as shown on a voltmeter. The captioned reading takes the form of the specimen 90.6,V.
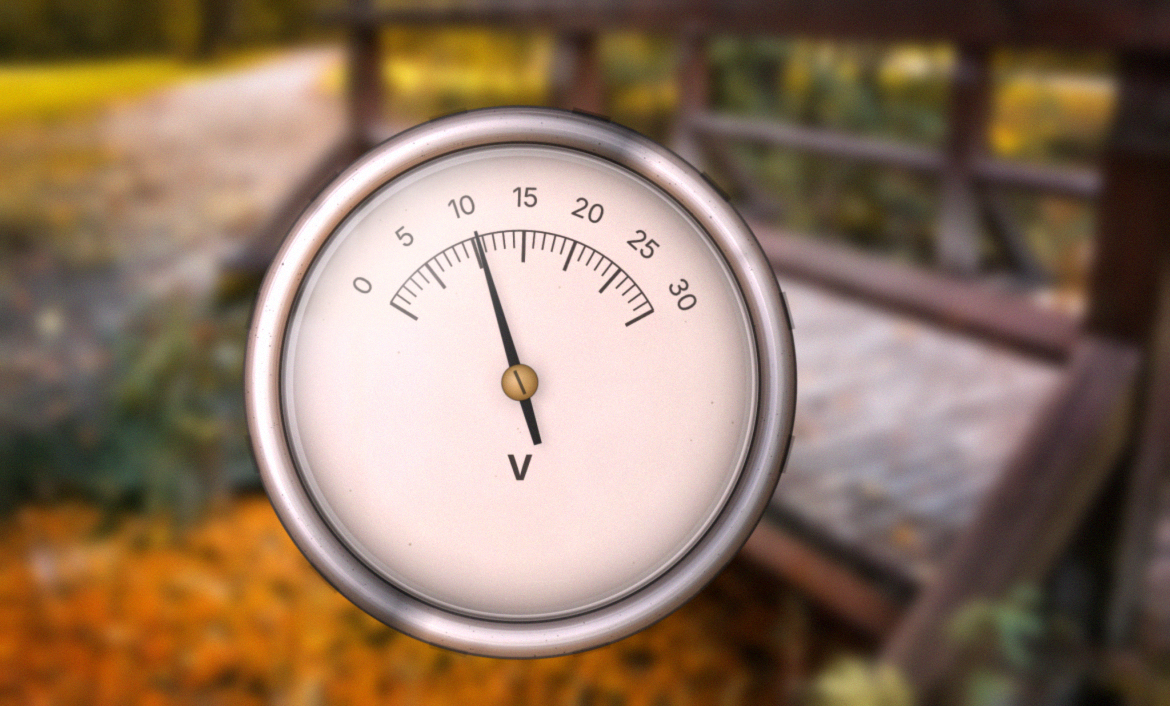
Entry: 10.5,V
